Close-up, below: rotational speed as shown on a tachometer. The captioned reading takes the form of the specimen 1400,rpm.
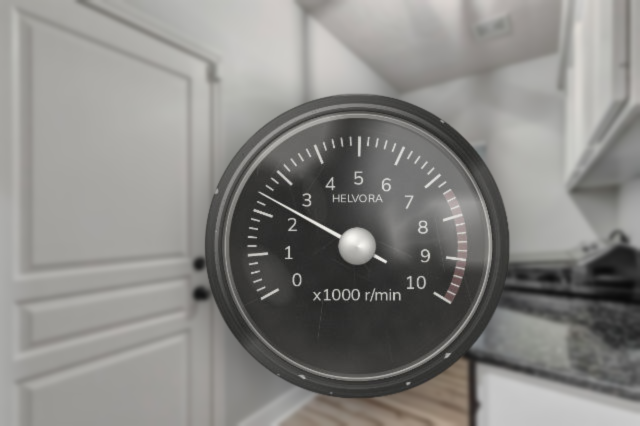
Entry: 2400,rpm
